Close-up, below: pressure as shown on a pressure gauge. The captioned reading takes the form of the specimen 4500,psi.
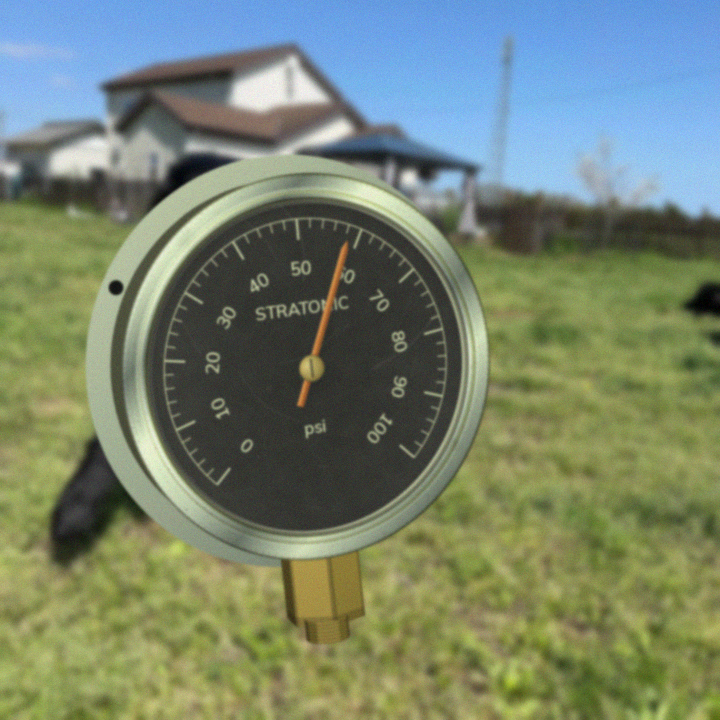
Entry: 58,psi
